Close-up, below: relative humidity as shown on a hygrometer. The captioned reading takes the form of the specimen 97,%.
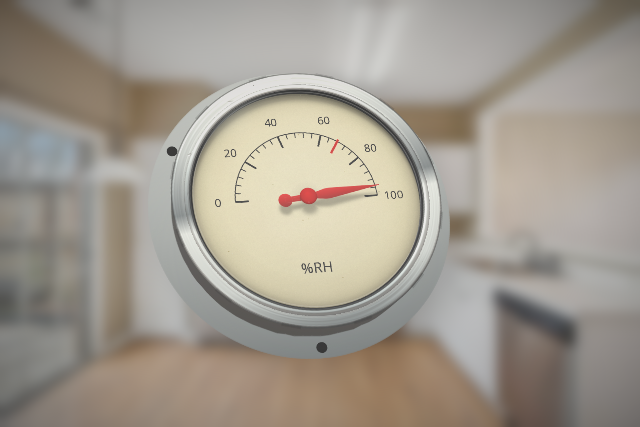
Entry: 96,%
